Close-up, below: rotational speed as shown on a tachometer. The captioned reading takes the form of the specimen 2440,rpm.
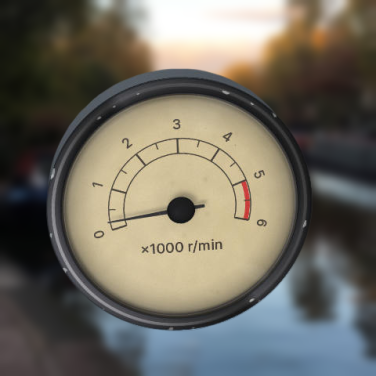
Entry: 250,rpm
